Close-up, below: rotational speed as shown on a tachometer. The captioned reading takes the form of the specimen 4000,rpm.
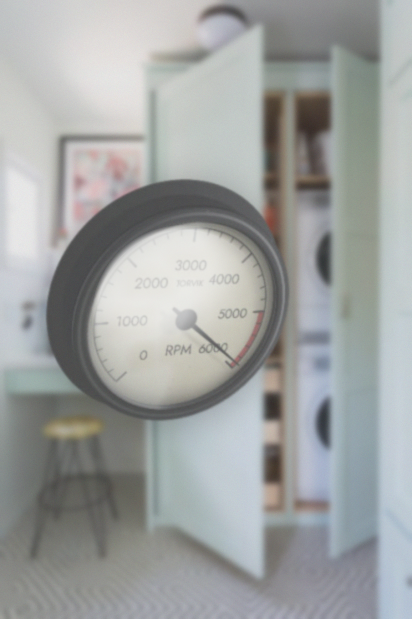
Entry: 5900,rpm
